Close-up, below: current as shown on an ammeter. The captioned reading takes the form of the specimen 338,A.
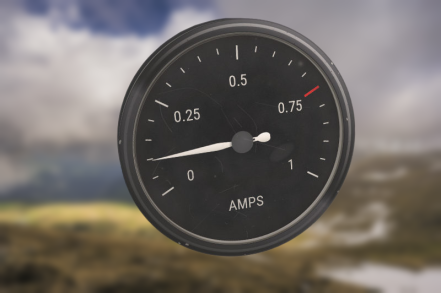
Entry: 0.1,A
